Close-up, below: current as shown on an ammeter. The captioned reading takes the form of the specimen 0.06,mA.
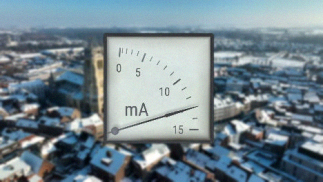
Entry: 13,mA
